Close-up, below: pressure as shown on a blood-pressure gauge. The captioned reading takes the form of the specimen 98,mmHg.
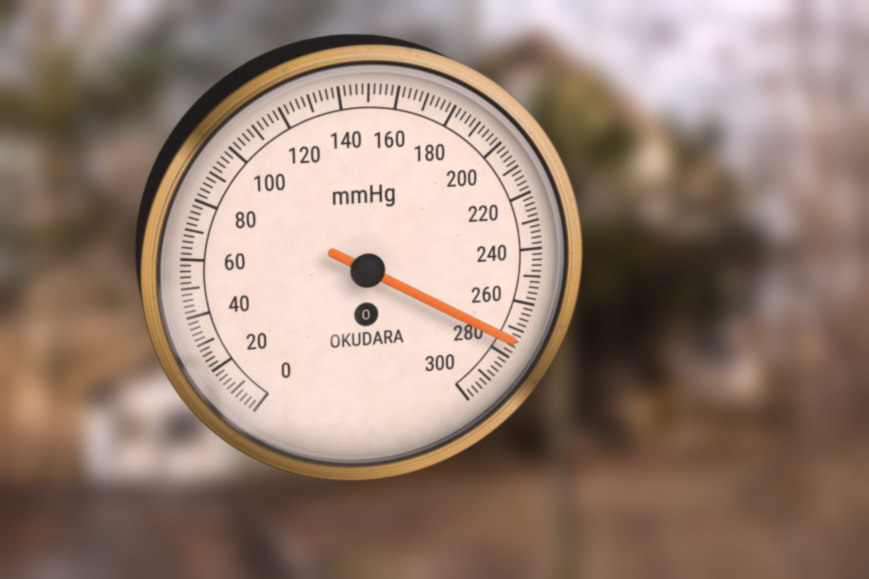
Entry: 274,mmHg
